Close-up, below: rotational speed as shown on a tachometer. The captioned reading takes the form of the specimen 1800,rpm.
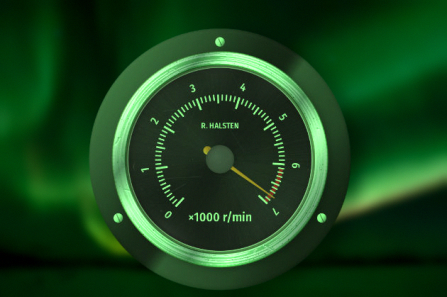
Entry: 6800,rpm
